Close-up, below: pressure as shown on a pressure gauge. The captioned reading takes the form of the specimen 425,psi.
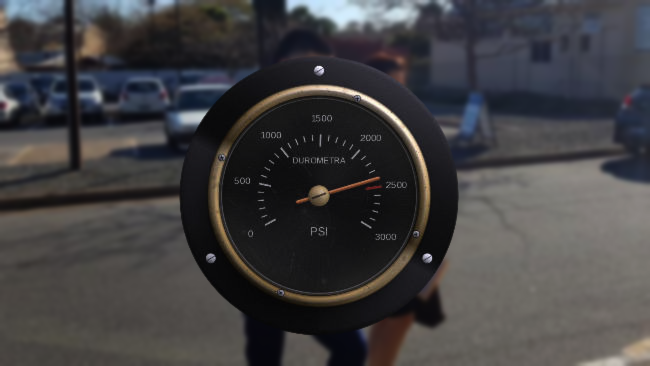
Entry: 2400,psi
